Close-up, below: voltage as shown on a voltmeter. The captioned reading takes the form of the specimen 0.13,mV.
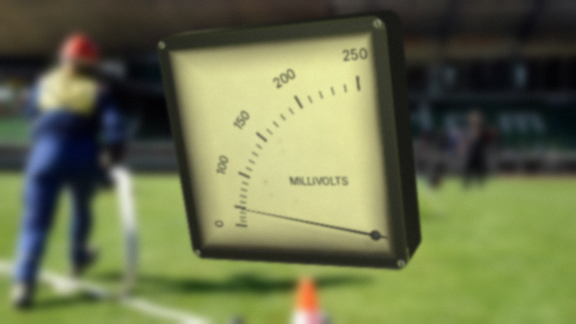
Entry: 50,mV
